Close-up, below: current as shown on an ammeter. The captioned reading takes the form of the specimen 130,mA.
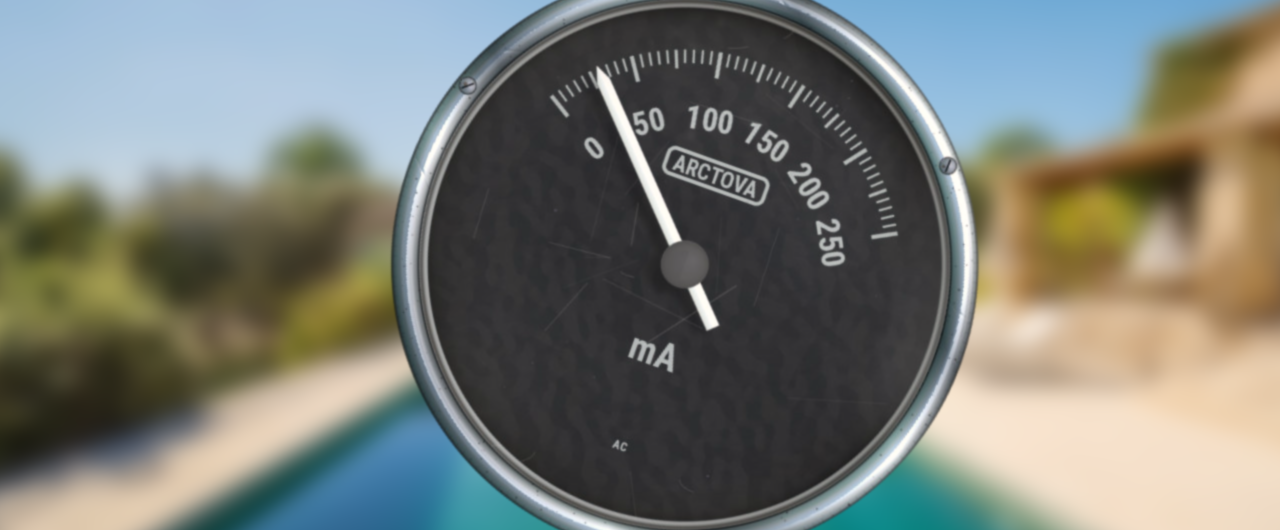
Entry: 30,mA
